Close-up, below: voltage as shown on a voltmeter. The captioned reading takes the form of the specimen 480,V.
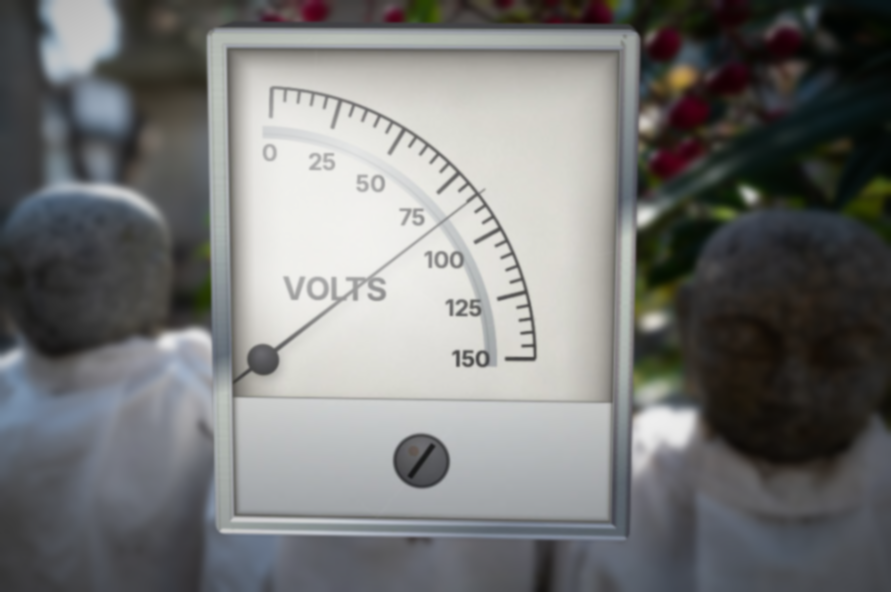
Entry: 85,V
